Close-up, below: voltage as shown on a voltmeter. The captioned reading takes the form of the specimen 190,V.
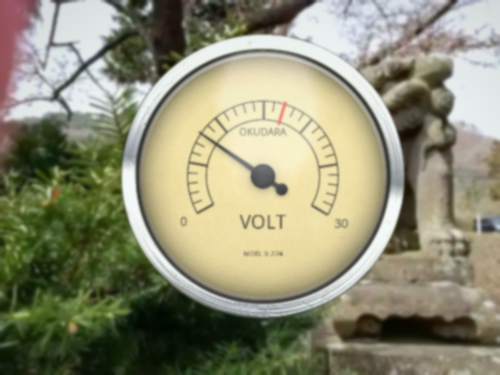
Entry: 8,V
